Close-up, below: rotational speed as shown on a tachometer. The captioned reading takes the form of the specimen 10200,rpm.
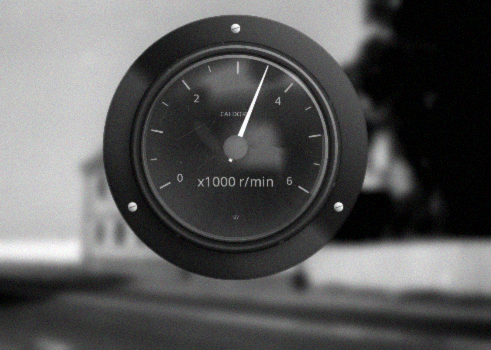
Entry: 3500,rpm
